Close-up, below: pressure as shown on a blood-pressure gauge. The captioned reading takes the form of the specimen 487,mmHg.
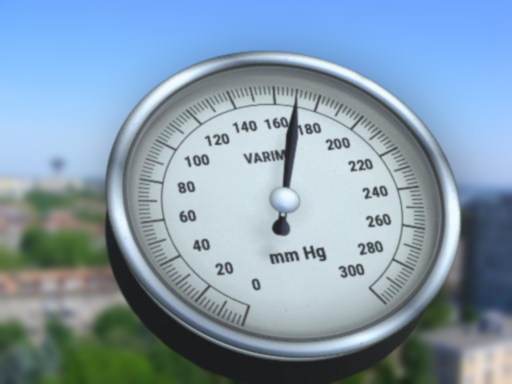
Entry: 170,mmHg
